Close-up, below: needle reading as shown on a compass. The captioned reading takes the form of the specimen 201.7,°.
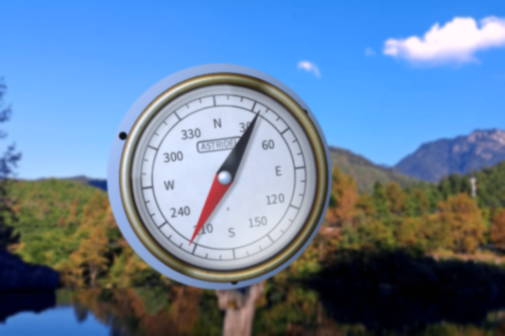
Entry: 215,°
